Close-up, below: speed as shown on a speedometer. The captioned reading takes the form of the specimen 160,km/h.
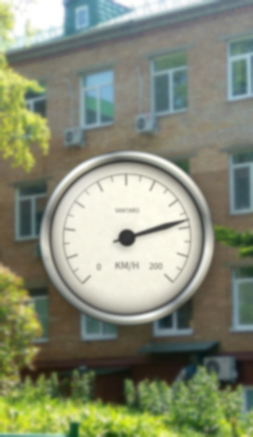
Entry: 155,km/h
